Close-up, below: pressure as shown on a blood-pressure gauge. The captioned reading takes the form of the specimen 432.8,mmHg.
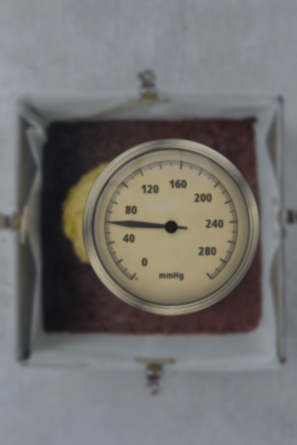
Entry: 60,mmHg
